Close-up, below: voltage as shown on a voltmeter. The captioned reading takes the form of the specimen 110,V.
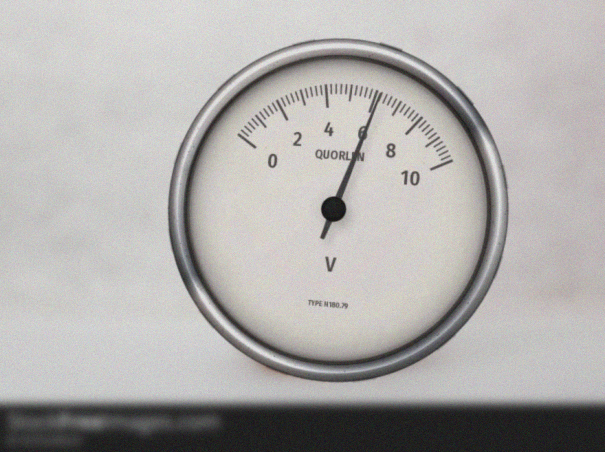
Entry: 6.2,V
